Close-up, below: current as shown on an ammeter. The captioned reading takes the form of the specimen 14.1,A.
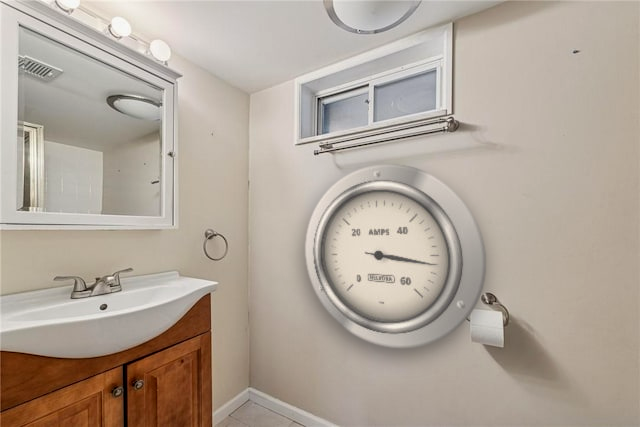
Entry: 52,A
